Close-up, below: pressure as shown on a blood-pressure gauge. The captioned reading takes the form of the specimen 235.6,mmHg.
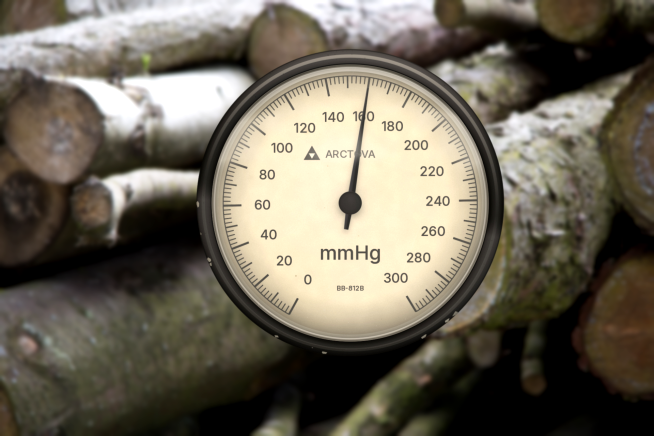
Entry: 160,mmHg
